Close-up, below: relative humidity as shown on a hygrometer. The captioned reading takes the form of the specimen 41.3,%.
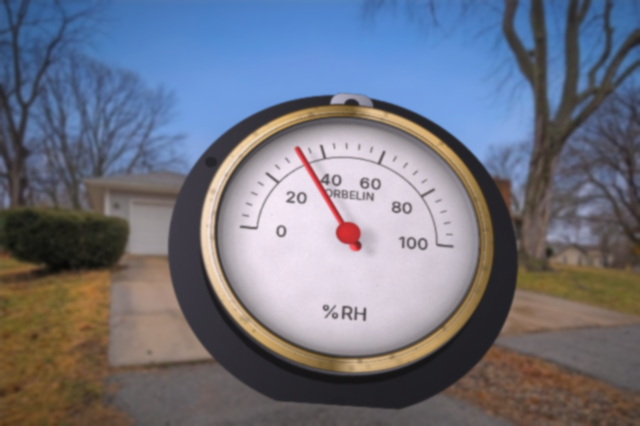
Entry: 32,%
